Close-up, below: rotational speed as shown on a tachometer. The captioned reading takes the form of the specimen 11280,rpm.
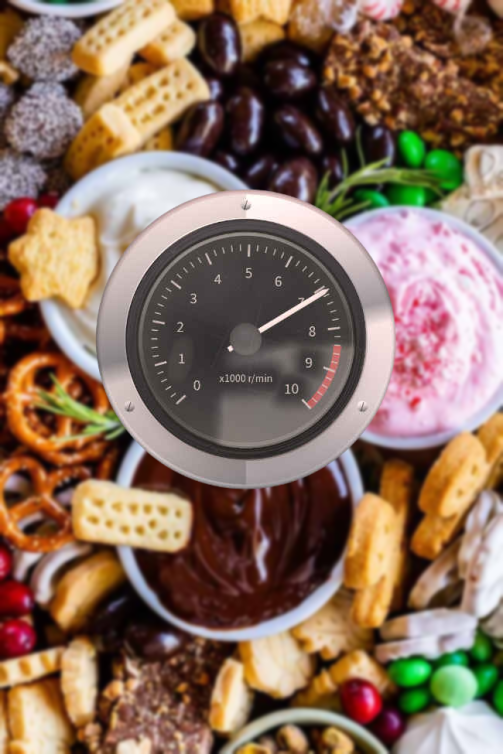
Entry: 7100,rpm
